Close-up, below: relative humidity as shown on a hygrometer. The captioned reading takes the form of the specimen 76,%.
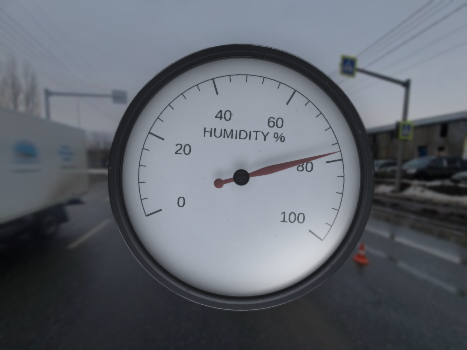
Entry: 78,%
